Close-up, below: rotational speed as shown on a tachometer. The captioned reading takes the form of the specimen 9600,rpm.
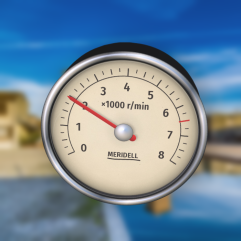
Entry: 2000,rpm
